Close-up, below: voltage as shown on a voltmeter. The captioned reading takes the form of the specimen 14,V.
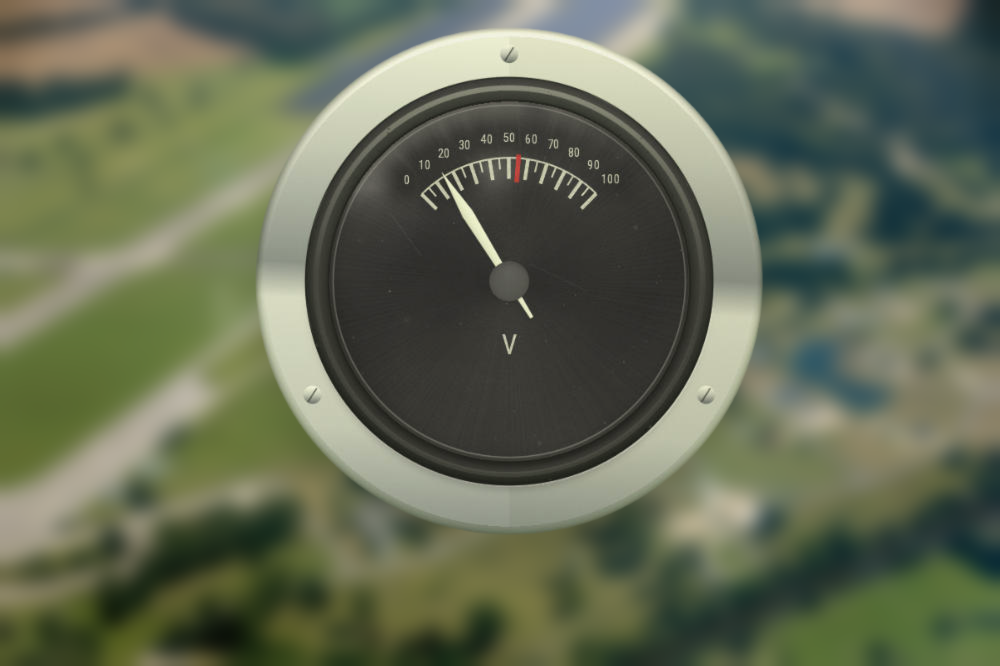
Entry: 15,V
